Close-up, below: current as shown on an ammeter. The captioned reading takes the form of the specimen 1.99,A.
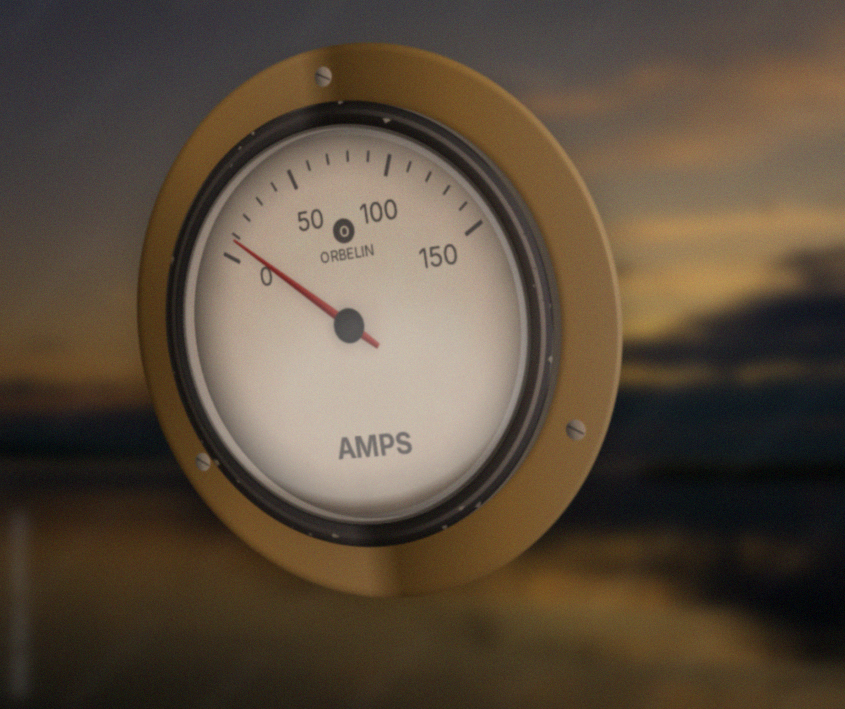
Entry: 10,A
